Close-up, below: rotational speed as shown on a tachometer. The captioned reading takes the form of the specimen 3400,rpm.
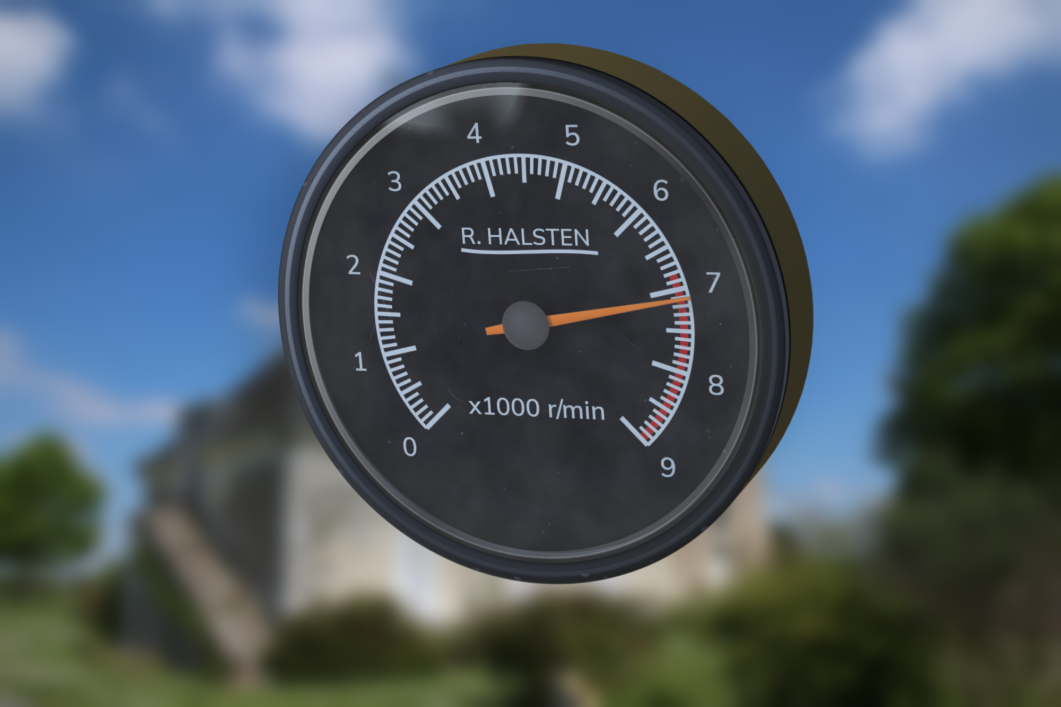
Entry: 7100,rpm
